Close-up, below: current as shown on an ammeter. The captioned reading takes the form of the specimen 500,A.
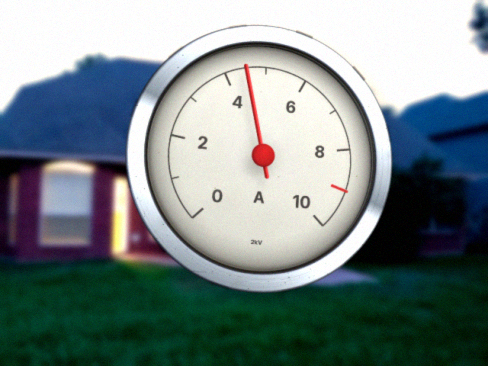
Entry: 4.5,A
